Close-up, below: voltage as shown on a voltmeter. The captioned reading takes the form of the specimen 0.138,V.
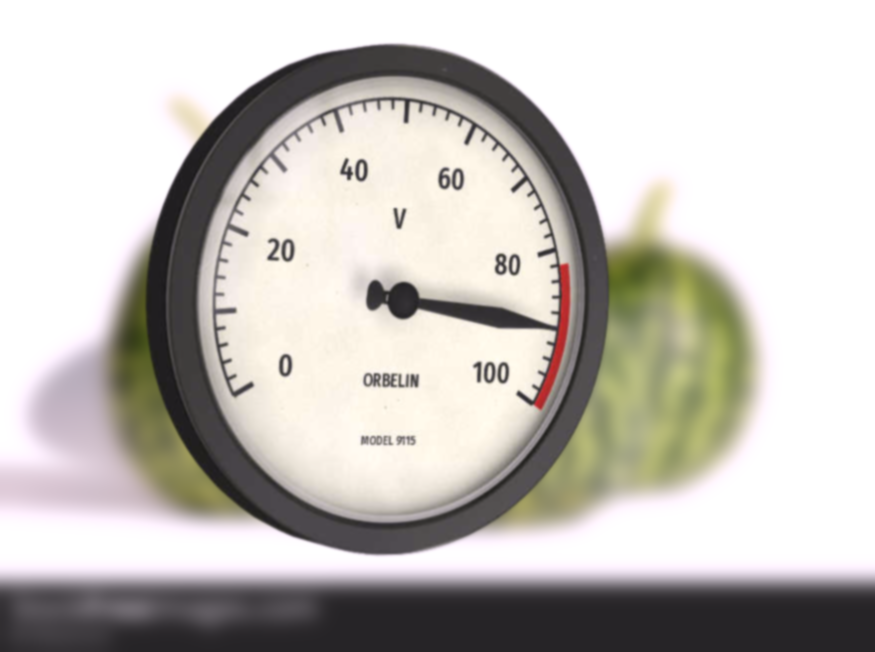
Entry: 90,V
